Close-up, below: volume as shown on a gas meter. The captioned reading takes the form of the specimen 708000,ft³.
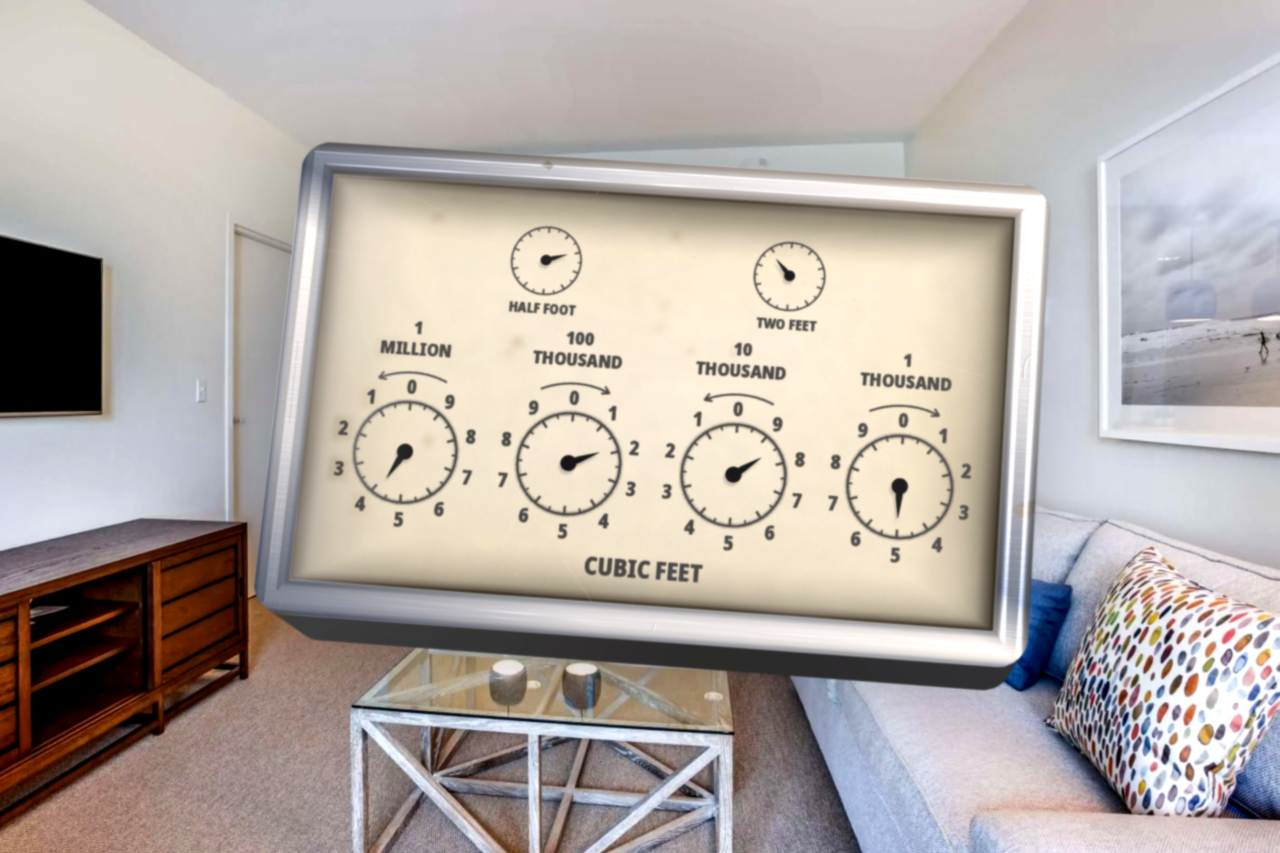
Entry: 418500,ft³
